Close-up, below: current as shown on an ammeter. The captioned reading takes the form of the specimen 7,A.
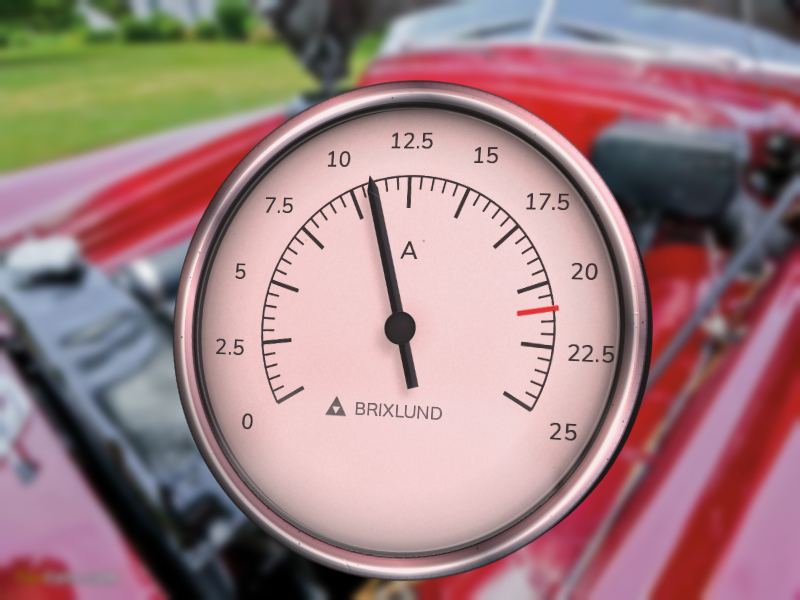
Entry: 11,A
